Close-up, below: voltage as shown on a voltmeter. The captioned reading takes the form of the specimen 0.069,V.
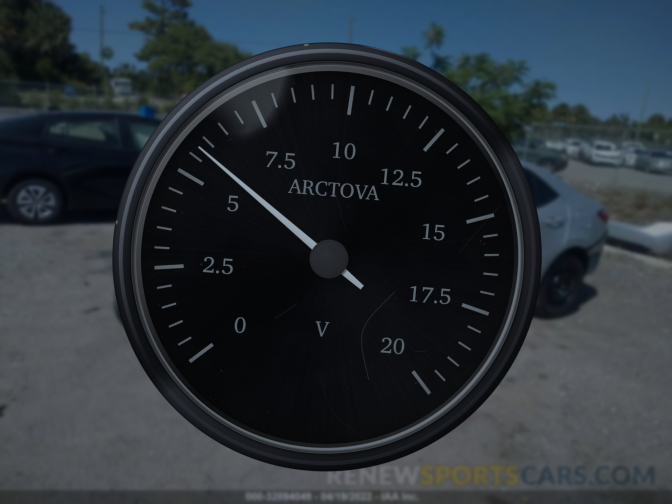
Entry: 5.75,V
